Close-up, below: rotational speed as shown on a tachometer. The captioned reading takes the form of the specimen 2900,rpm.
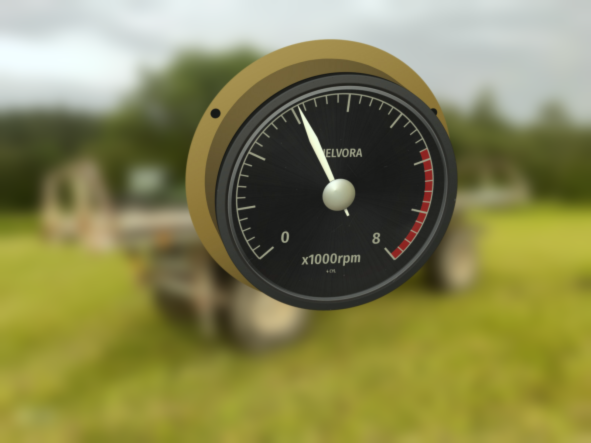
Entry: 3100,rpm
